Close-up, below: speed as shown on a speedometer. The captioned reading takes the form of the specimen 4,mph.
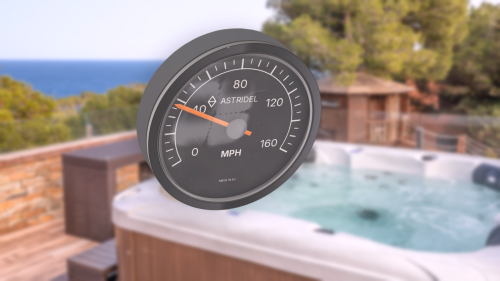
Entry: 37.5,mph
